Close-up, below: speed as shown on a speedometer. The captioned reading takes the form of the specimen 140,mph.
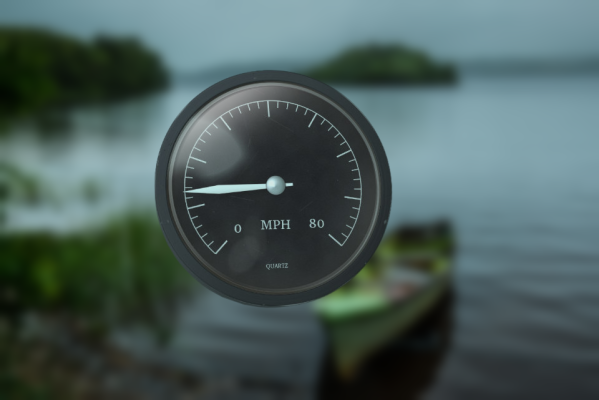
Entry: 13,mph
